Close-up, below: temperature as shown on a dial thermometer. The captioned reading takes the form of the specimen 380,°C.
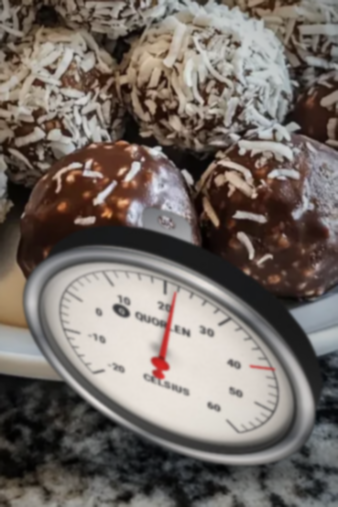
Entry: 22,°C
